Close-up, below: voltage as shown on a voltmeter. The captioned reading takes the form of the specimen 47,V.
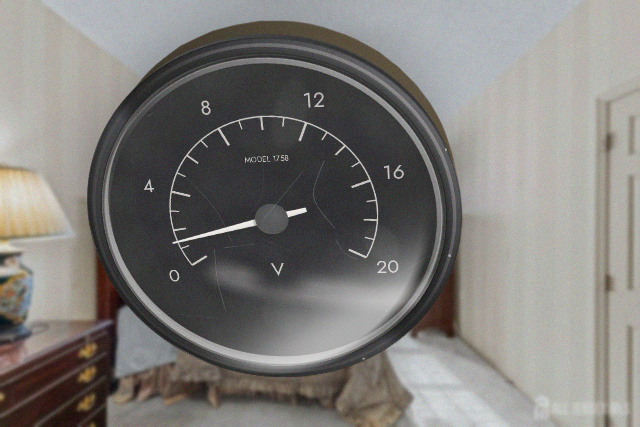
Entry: 1.5,V
